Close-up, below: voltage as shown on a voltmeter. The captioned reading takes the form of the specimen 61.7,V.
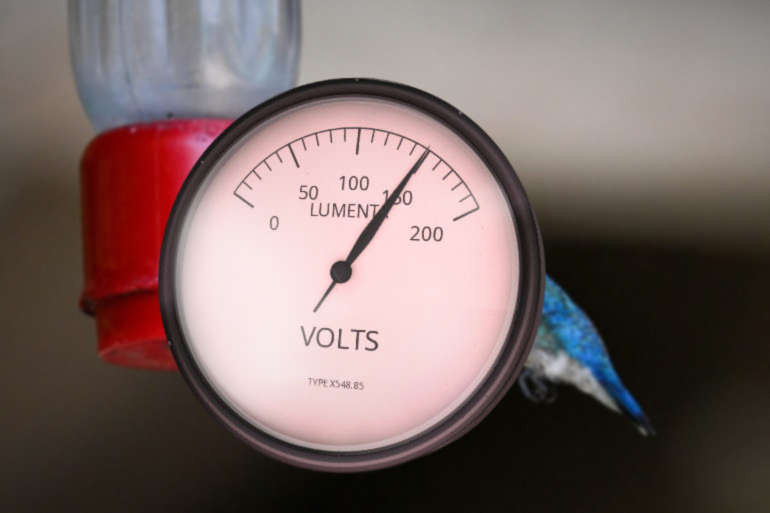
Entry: 150,V
